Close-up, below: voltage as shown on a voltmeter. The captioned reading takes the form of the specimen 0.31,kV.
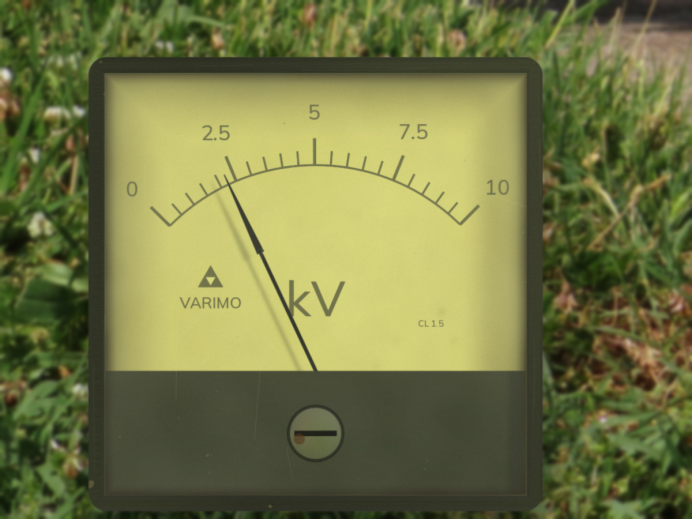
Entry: 2.25,kV
